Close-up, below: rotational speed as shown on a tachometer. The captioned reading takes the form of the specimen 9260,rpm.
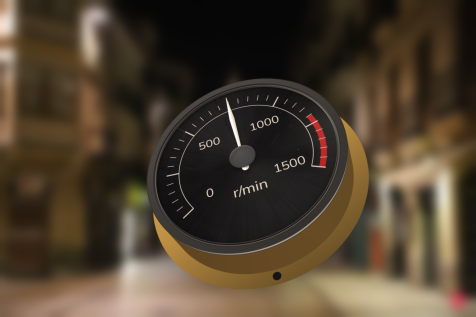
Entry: 750,rpm
